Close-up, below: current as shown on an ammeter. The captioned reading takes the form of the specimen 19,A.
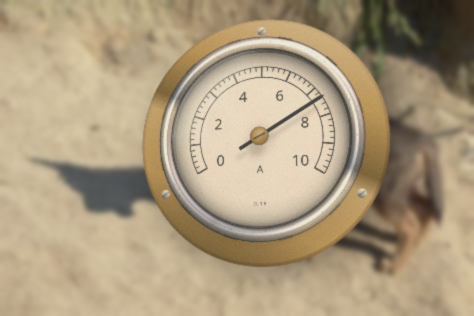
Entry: 7.4,A
